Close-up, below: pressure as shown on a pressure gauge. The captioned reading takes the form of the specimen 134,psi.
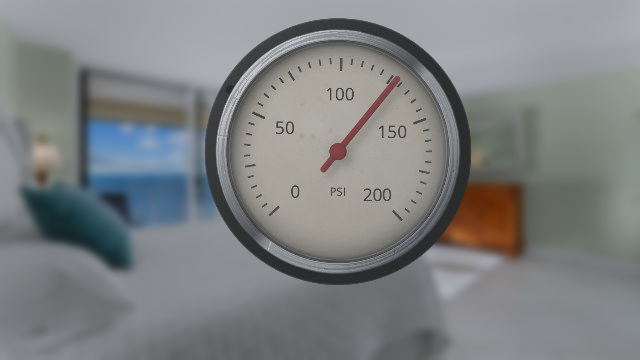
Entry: 127.5,psi
